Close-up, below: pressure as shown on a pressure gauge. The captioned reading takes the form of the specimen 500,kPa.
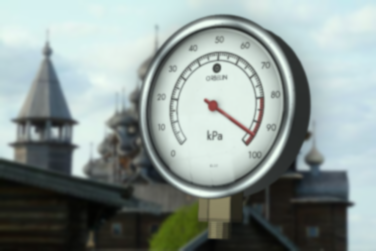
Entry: 95,kPa
